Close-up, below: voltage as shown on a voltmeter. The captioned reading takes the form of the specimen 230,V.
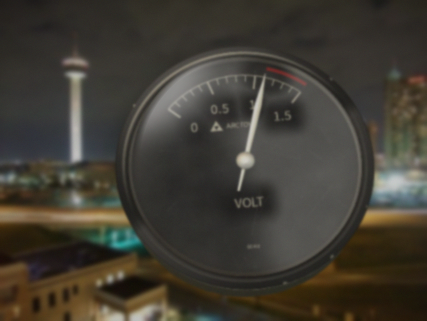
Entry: 1.1,V
